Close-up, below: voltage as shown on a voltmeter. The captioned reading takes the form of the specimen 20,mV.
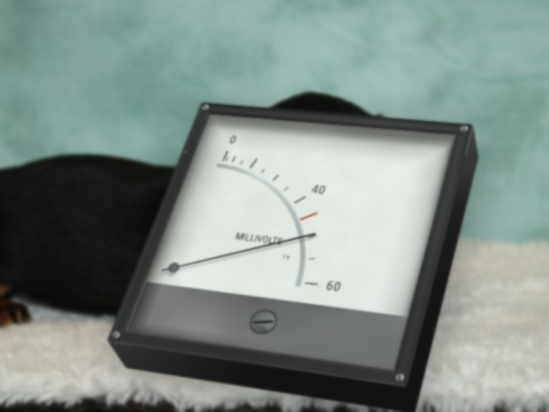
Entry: 50,mV
